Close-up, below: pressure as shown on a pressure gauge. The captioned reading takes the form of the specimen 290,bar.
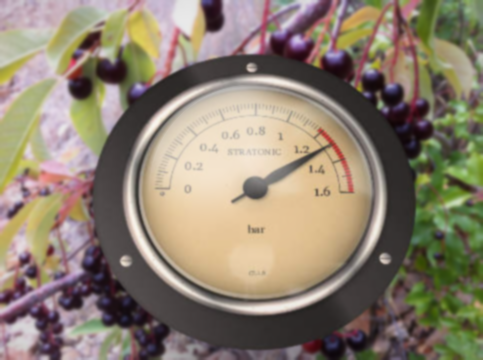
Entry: 1.3,bar
